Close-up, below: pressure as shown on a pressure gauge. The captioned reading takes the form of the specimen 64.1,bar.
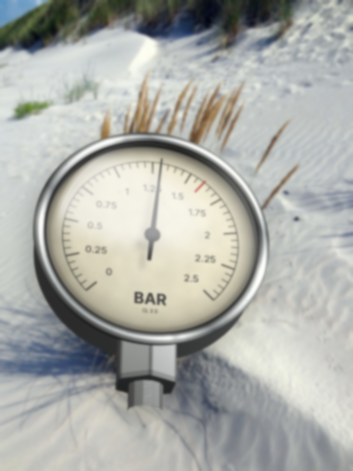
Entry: 1.3,bar
